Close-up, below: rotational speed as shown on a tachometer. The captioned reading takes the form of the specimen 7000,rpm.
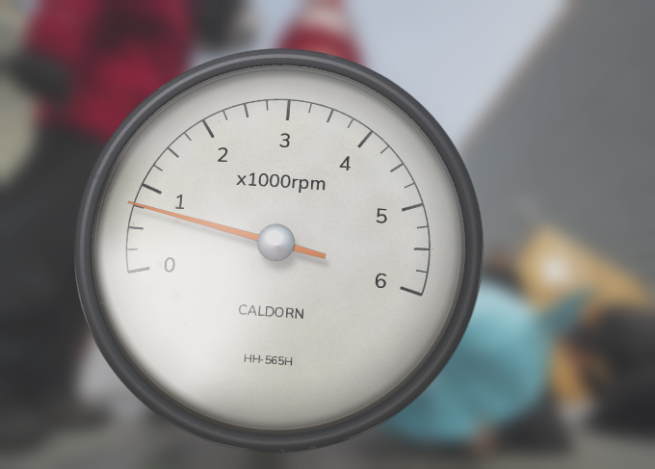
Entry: 750,rpm
